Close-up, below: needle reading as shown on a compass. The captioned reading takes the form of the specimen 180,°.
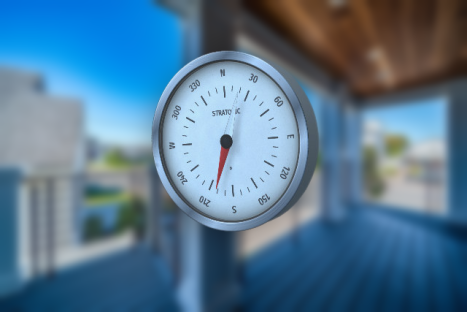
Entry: 200,°
